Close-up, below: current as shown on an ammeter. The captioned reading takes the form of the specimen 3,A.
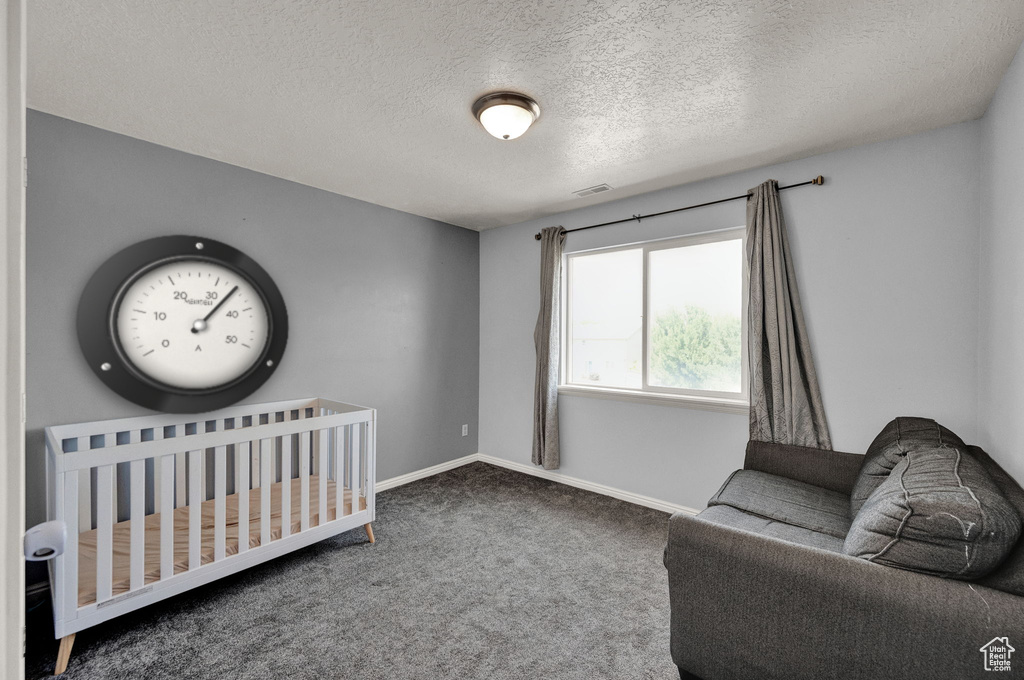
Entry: 34,A
